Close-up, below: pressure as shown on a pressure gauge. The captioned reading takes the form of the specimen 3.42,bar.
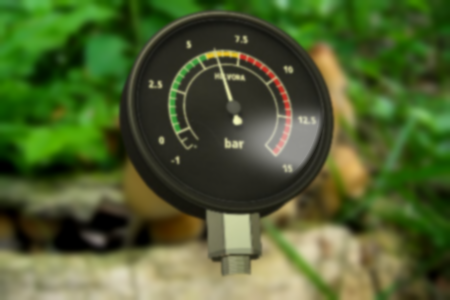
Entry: 6,bar
